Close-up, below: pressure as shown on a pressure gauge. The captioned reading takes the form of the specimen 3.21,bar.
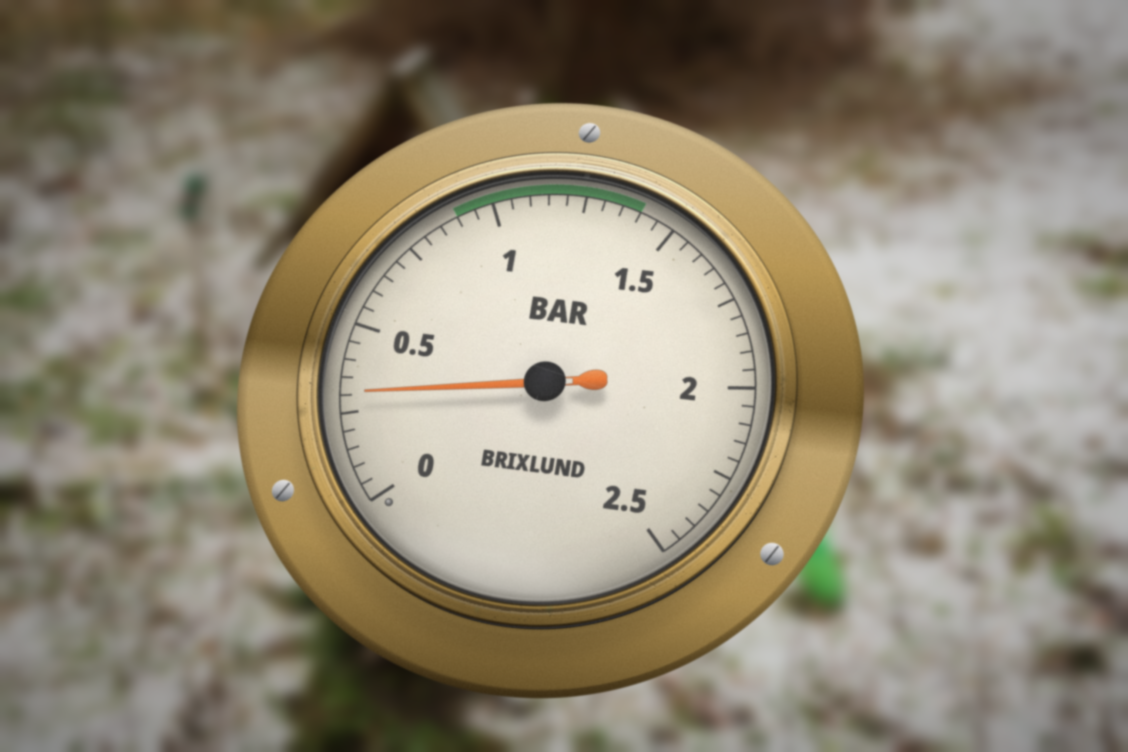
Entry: 0.3,bar
